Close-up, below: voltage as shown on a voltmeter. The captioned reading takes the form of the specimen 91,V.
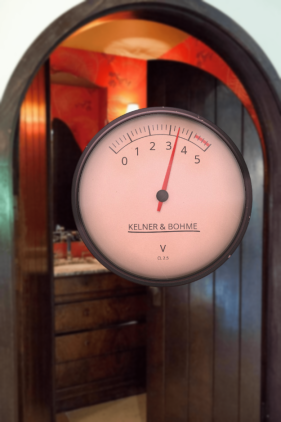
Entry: 3.4,V
